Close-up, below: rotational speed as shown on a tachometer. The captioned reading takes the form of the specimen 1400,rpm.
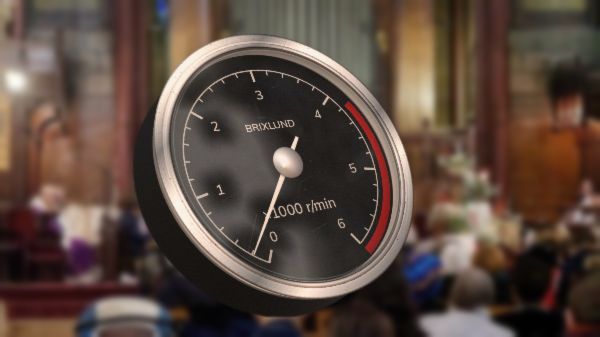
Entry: 200,rpm
